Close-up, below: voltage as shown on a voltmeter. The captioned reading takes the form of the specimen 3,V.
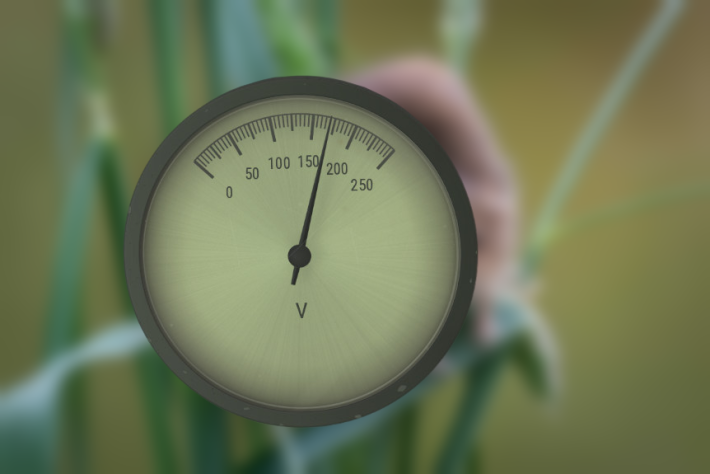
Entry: 170,V
